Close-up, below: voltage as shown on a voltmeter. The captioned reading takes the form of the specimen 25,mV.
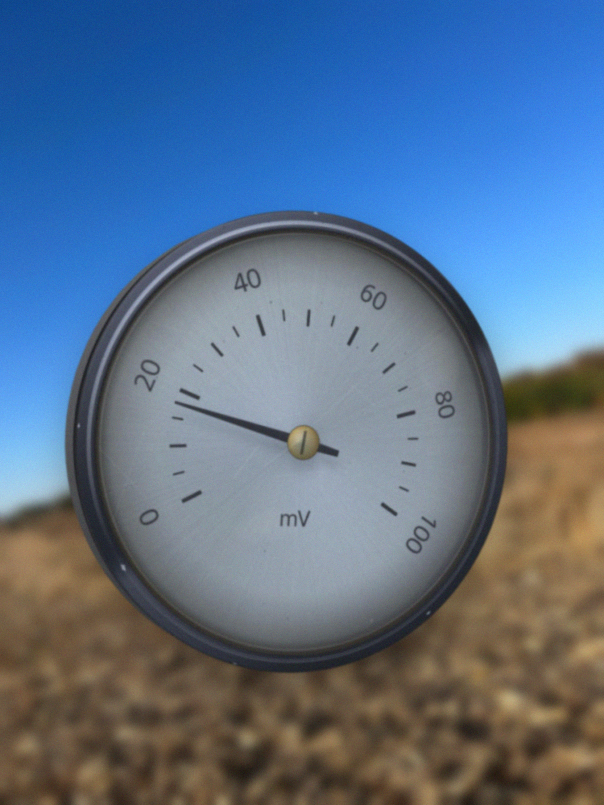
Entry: 17.5,mV
